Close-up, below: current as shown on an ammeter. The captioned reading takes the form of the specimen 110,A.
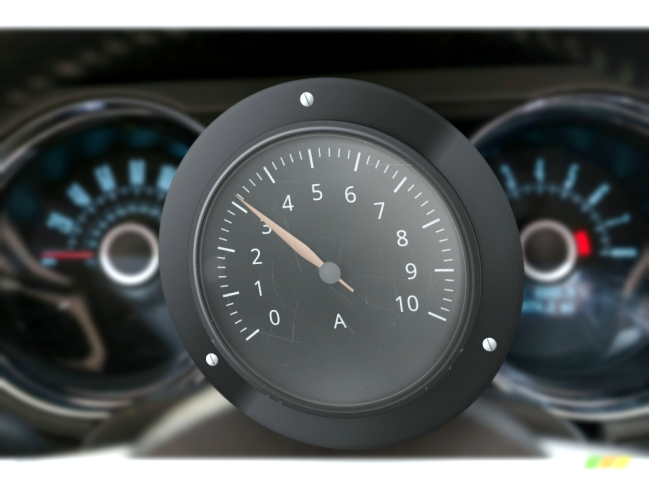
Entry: 3.2,A
